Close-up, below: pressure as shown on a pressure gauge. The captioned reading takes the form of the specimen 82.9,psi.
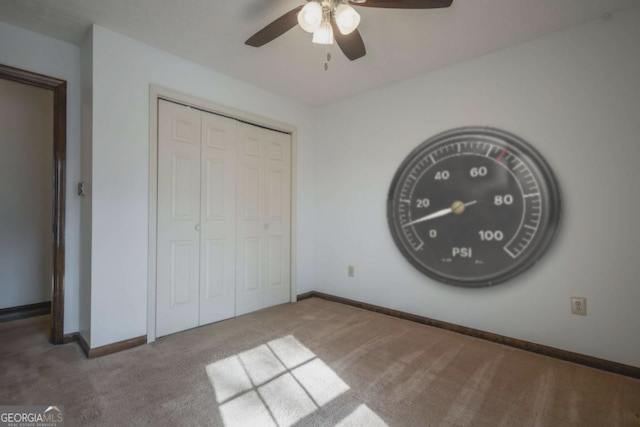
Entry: 10,psi
